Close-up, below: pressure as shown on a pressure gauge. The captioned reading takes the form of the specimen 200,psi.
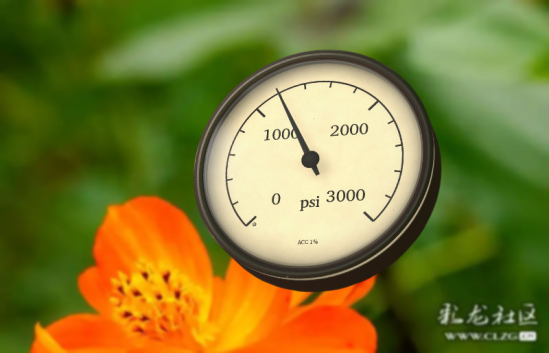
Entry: 1200,psi
